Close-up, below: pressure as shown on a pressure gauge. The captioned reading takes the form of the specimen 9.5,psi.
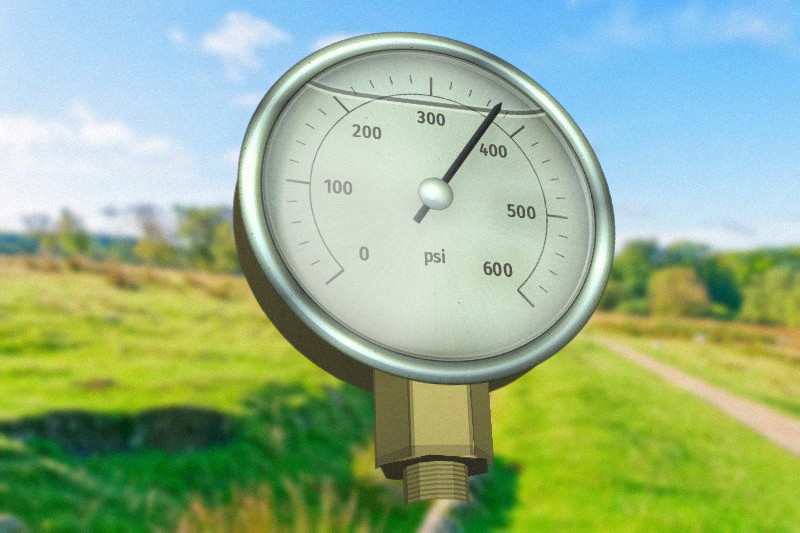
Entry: 370,psi
